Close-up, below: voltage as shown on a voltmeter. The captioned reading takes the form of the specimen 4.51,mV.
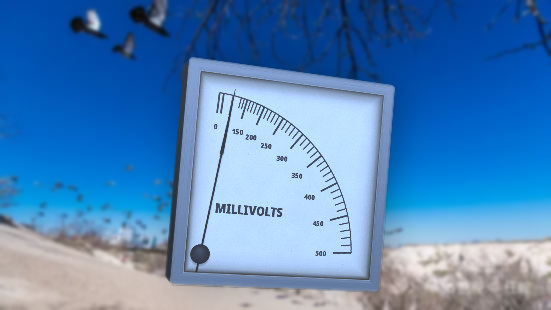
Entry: 100,mV
